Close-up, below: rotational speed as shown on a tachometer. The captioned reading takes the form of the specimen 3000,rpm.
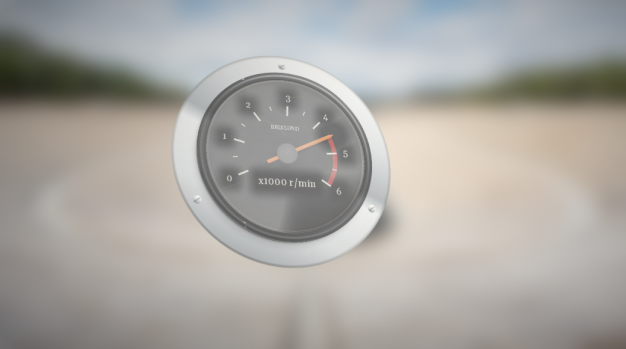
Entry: 4500,rpm
